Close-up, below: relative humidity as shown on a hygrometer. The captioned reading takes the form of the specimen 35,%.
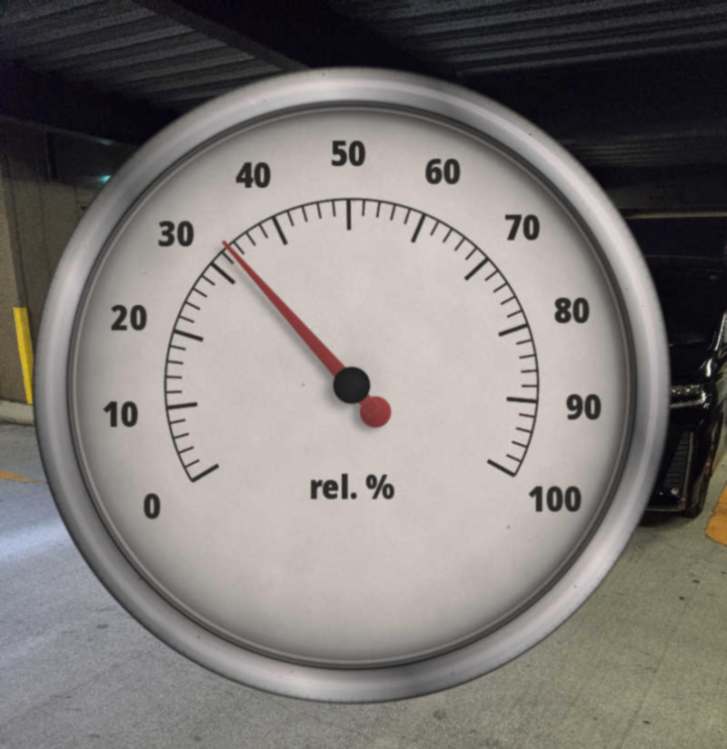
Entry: 33,%
